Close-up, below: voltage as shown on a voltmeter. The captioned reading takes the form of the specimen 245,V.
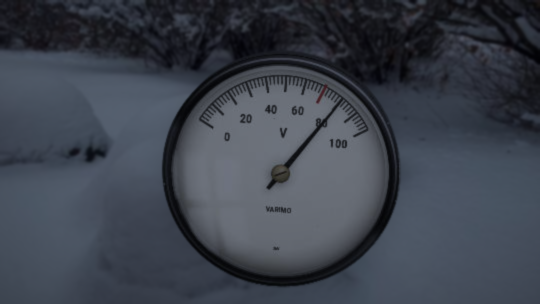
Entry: 80,V
